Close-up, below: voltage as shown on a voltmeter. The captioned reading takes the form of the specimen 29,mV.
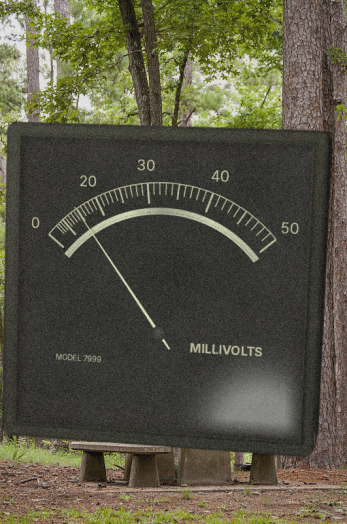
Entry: 15,mV
